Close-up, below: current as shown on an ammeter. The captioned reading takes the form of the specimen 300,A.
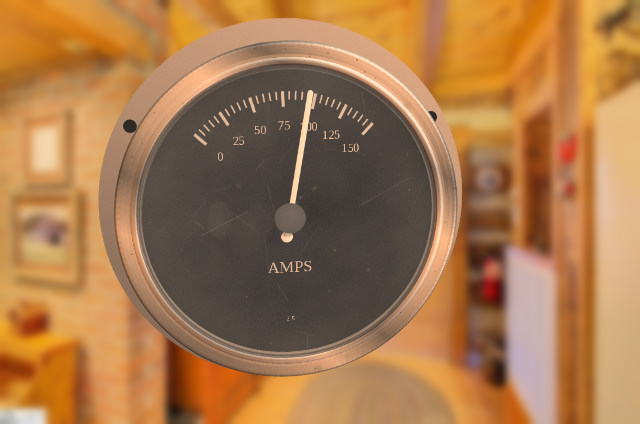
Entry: 95,A
